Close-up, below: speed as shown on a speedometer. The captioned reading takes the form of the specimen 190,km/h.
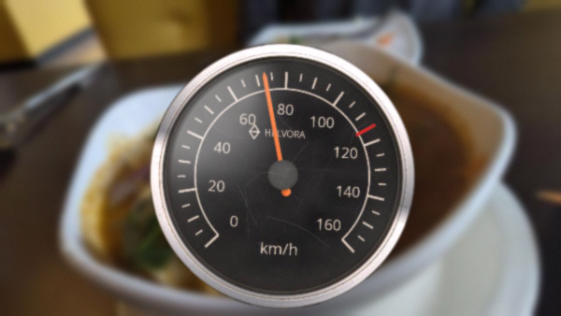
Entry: 72.5,km/h
